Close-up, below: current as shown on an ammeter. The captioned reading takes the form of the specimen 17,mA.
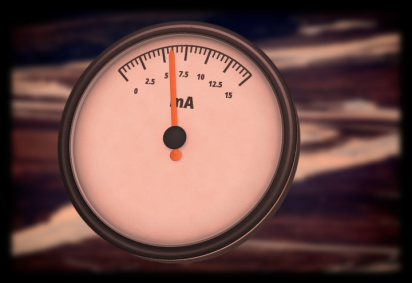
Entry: 6,mA
